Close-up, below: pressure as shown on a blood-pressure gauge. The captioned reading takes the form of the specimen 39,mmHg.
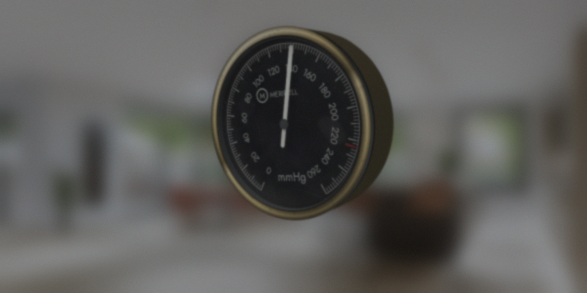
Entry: 140,mmHg
